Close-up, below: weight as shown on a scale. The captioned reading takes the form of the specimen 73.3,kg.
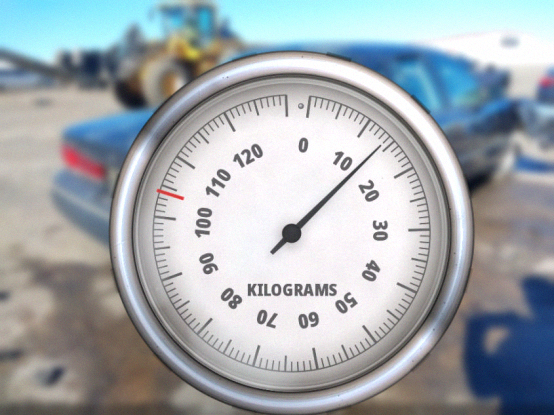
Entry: 14,kg
